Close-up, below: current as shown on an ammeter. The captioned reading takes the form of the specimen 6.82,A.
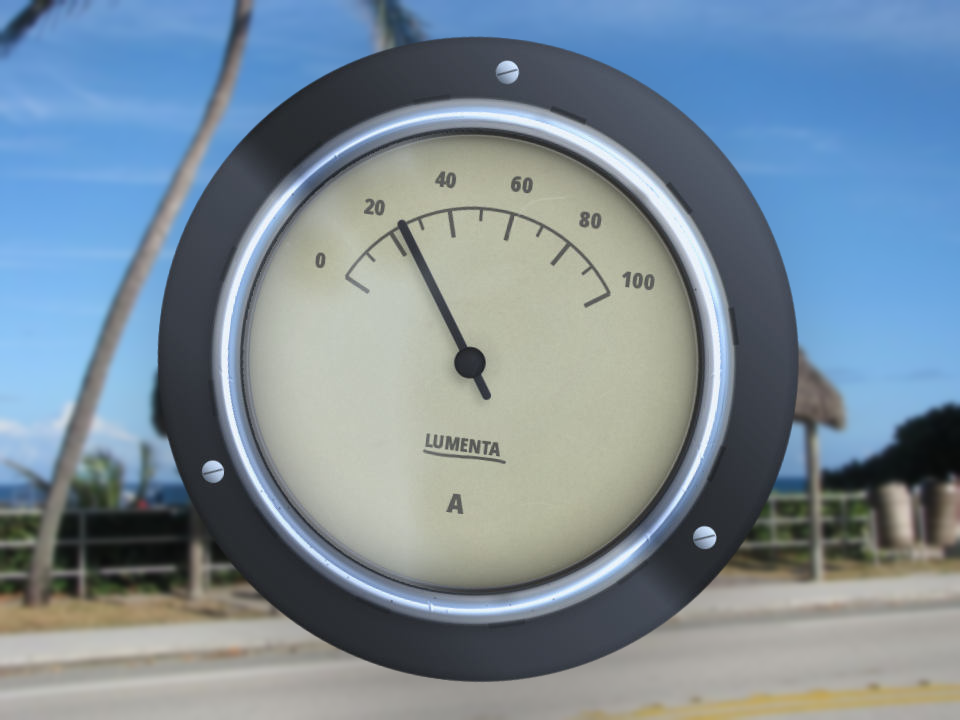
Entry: 25,A
